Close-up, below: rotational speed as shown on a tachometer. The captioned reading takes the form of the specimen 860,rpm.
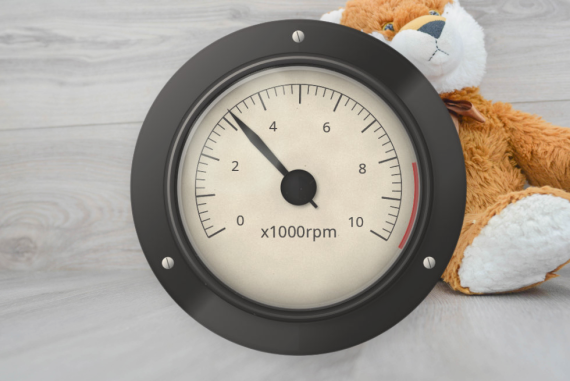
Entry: 3200,rpm
